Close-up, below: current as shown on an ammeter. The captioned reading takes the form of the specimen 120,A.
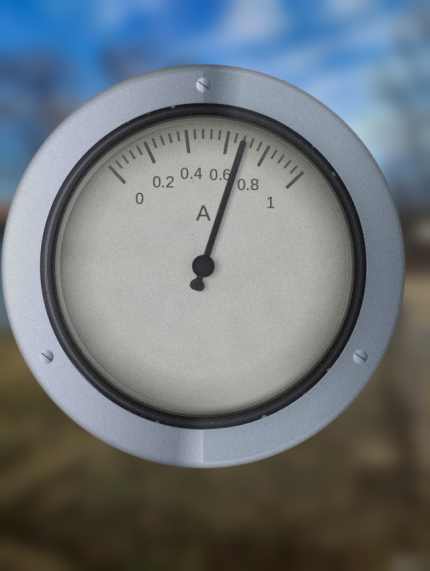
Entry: 0.68,A
